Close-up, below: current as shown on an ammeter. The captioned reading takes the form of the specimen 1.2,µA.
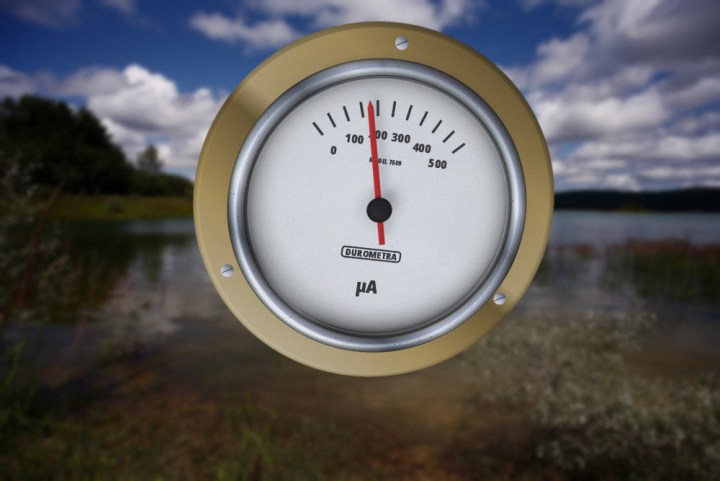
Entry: 175,µA
